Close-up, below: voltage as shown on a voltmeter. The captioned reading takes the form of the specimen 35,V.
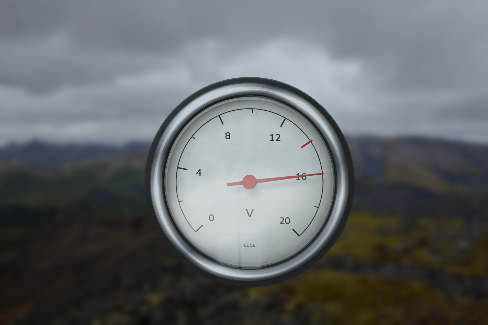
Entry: 16,V
